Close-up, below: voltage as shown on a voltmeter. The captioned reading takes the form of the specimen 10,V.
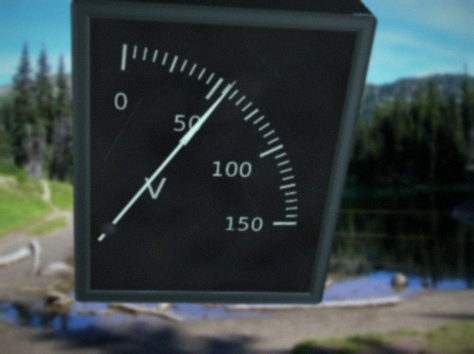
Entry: 55,V
